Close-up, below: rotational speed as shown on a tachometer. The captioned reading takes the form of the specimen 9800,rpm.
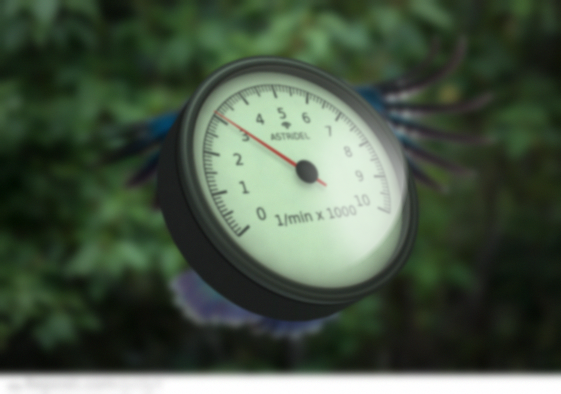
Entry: 3000,rpm
